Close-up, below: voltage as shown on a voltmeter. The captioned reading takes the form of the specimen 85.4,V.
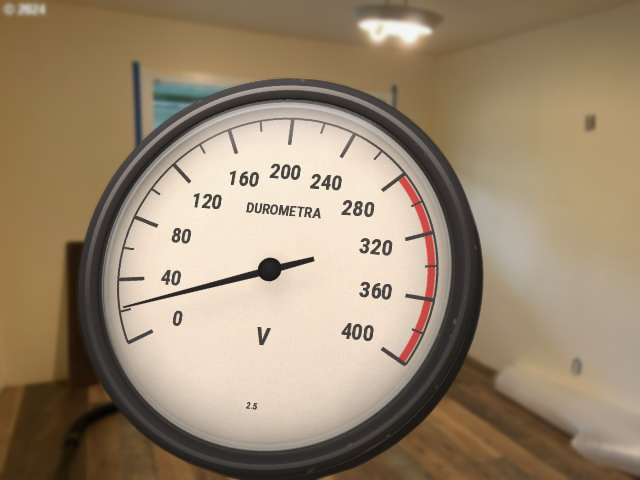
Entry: 20,V
